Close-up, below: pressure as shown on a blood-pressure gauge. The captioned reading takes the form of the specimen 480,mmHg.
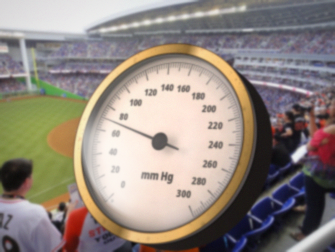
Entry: 70,mmHg
